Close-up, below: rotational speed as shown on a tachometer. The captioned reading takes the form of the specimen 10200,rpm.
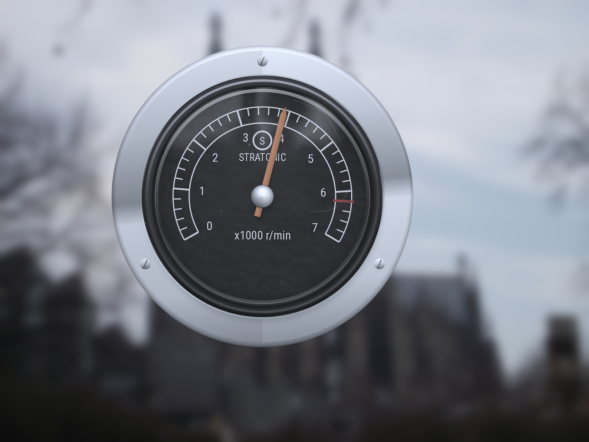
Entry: 3900,rpm
